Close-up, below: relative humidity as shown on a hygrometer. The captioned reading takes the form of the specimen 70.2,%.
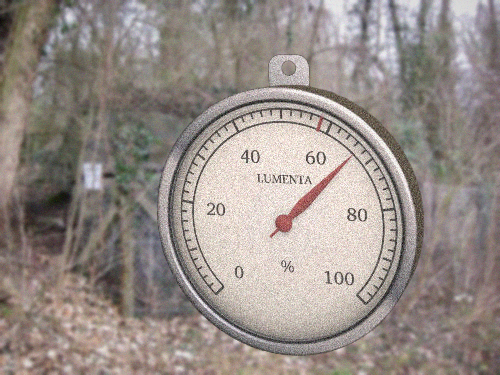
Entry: 67,%
